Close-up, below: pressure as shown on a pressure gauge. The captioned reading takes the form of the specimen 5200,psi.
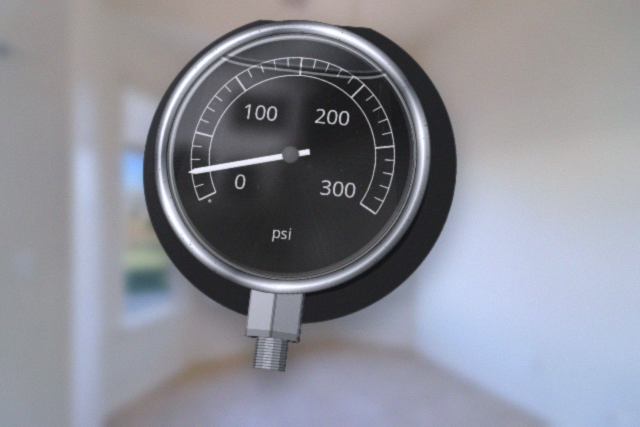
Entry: 20,psi
